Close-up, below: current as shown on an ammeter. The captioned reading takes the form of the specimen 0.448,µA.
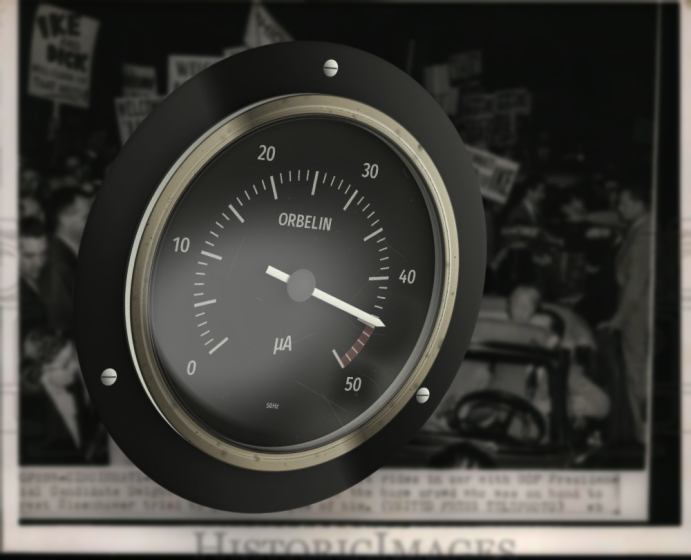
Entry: 44.5,µA
